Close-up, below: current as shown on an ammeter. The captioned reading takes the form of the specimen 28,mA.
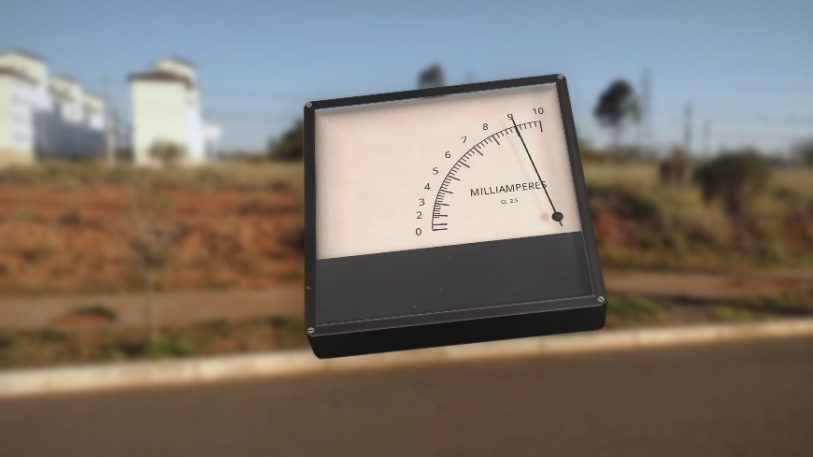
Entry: 9,mA
